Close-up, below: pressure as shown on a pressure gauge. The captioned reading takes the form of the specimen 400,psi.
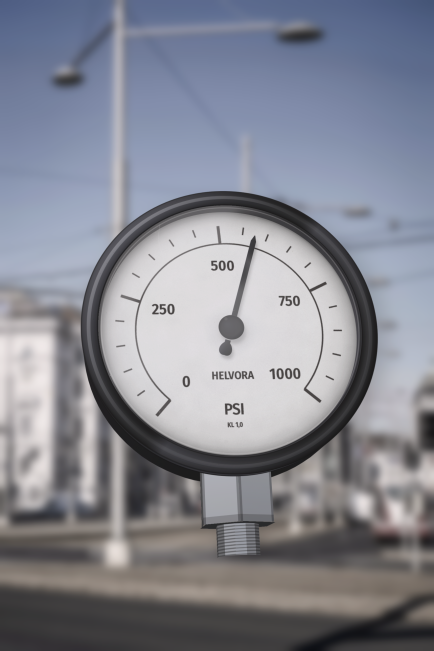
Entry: 575,psi
